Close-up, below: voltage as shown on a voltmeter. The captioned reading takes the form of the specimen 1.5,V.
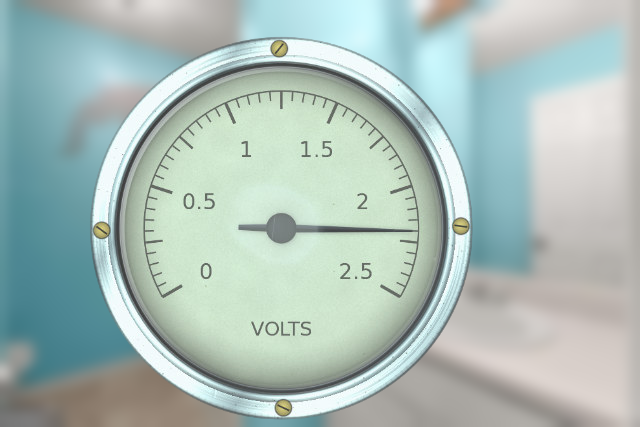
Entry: 2.2,V
